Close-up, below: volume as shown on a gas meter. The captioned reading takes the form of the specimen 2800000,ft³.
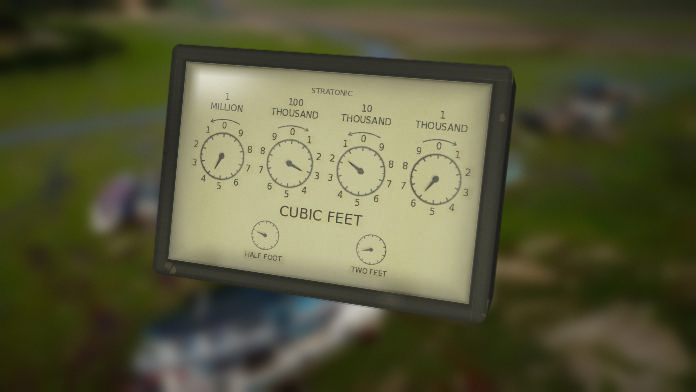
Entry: 431600,ft³
